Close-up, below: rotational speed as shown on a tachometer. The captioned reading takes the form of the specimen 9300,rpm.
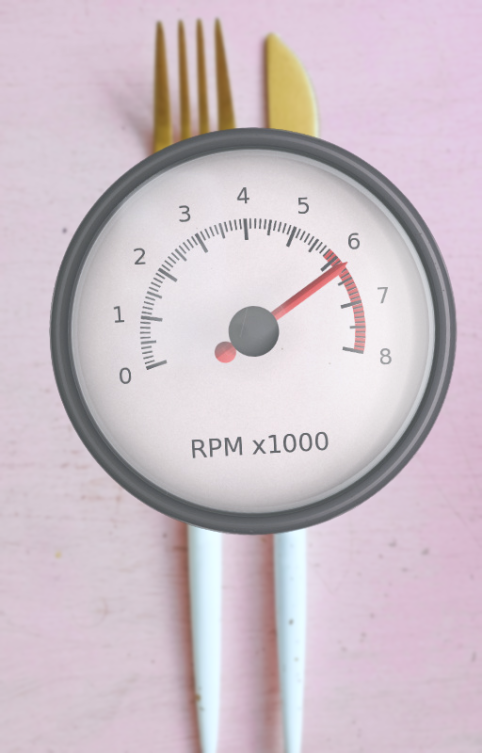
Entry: 6200,rpm
